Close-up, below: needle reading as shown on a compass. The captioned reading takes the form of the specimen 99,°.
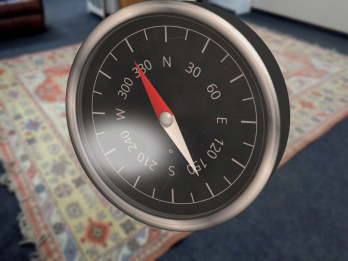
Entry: 330,°
